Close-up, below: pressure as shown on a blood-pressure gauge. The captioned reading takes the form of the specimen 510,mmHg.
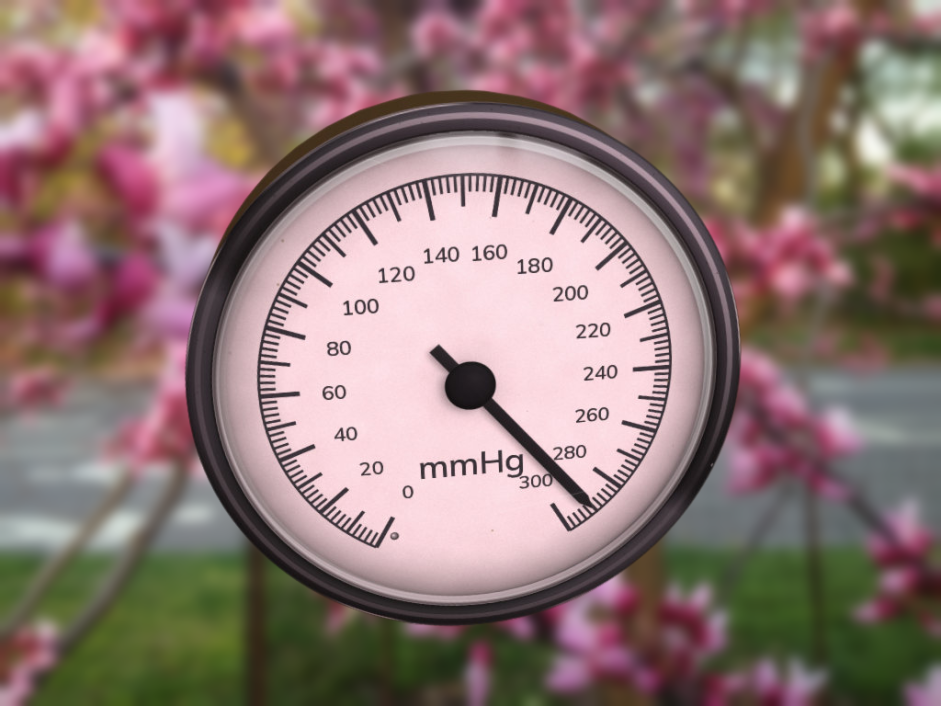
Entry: 290,mmHg
